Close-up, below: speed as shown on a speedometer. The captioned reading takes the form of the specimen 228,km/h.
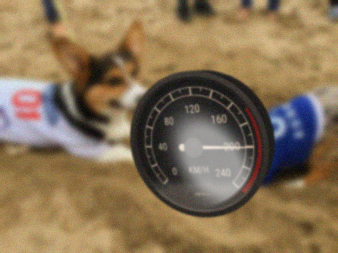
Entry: 200,km/h
